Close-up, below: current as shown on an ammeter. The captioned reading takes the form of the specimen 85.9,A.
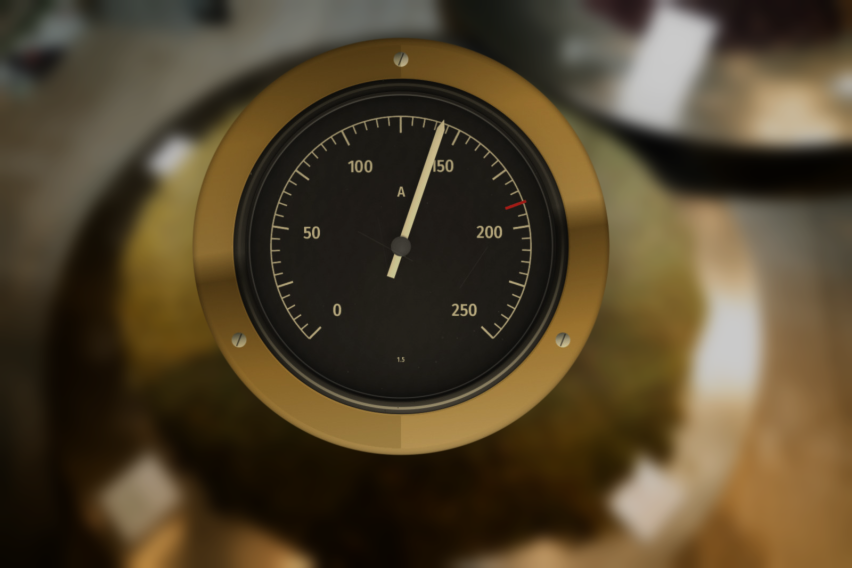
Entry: 142.5,A
